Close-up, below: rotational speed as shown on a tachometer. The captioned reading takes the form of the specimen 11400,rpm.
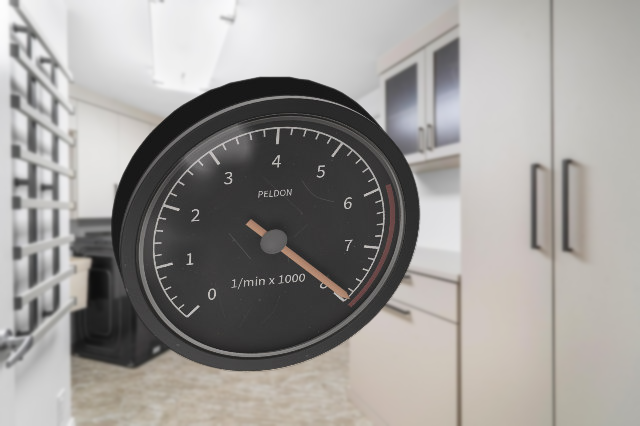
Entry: 7900,rpm
